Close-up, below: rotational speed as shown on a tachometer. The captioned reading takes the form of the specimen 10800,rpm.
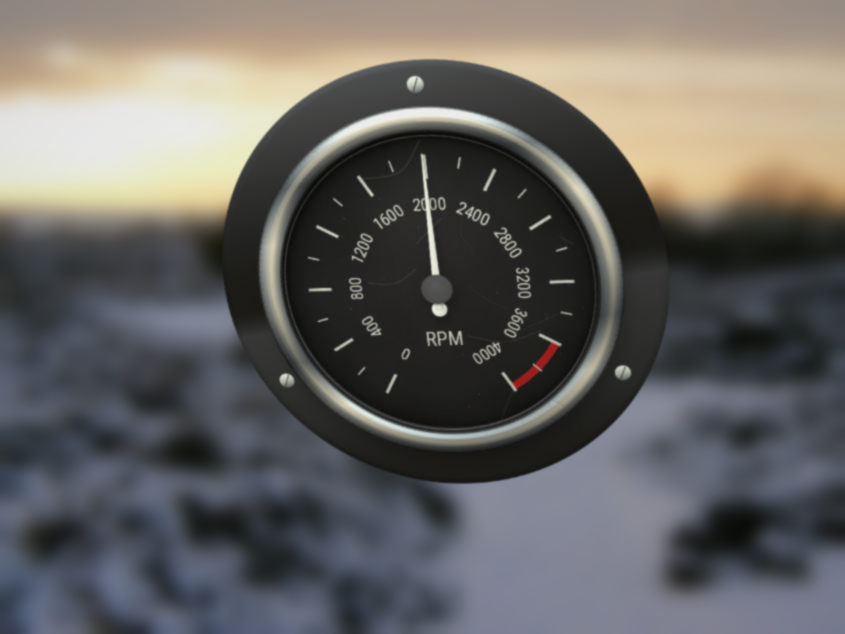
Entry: 2000,rpm
